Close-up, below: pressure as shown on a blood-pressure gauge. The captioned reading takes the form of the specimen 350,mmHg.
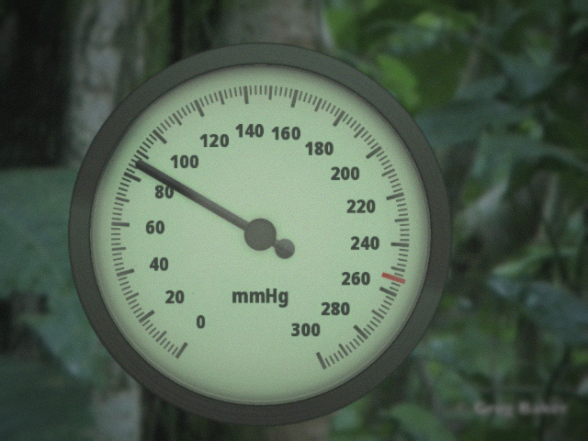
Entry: 86,mmHg
